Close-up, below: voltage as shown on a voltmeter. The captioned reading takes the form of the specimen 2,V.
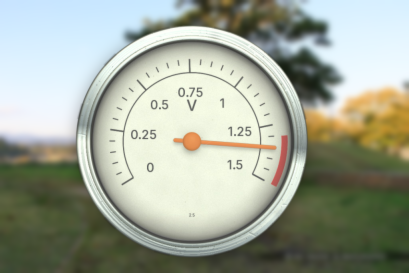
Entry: 1.35,V
